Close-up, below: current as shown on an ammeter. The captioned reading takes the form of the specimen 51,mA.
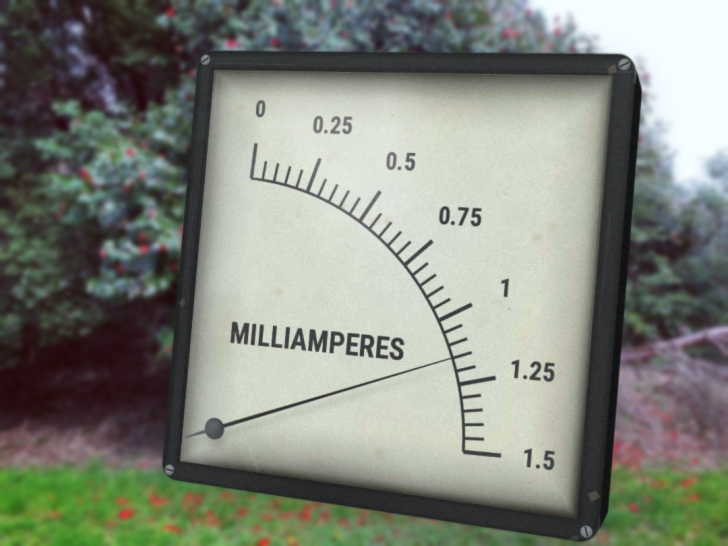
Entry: 1.15,mA
